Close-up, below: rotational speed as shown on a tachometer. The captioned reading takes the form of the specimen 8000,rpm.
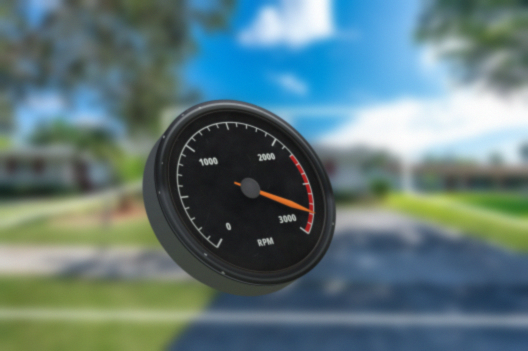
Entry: 2800,rpm
